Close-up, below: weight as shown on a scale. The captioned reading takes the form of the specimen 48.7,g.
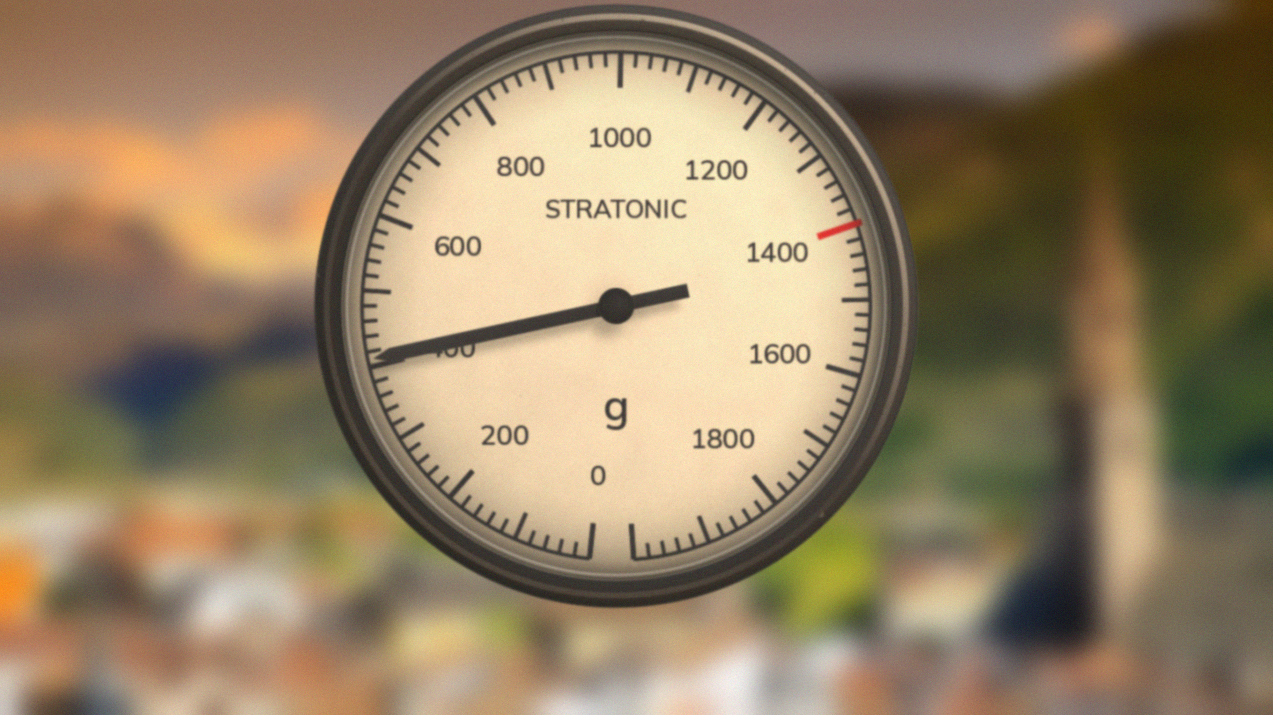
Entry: 410,g
